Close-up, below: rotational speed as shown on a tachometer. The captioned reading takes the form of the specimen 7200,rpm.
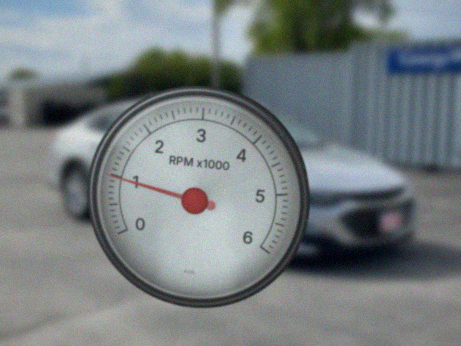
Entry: 1000,rpm
